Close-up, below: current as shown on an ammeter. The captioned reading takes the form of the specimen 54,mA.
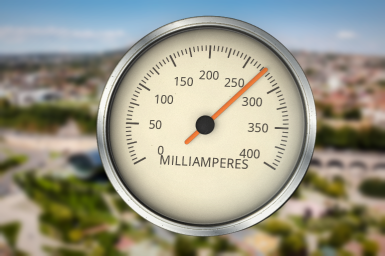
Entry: 275,mA
